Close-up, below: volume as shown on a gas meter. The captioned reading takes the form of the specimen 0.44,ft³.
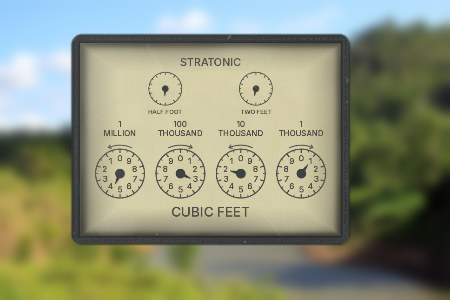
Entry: 432100,ft³
